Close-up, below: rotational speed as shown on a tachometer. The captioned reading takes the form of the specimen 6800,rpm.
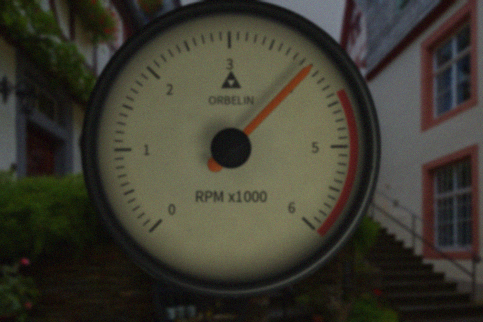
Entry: 4000,rpm
